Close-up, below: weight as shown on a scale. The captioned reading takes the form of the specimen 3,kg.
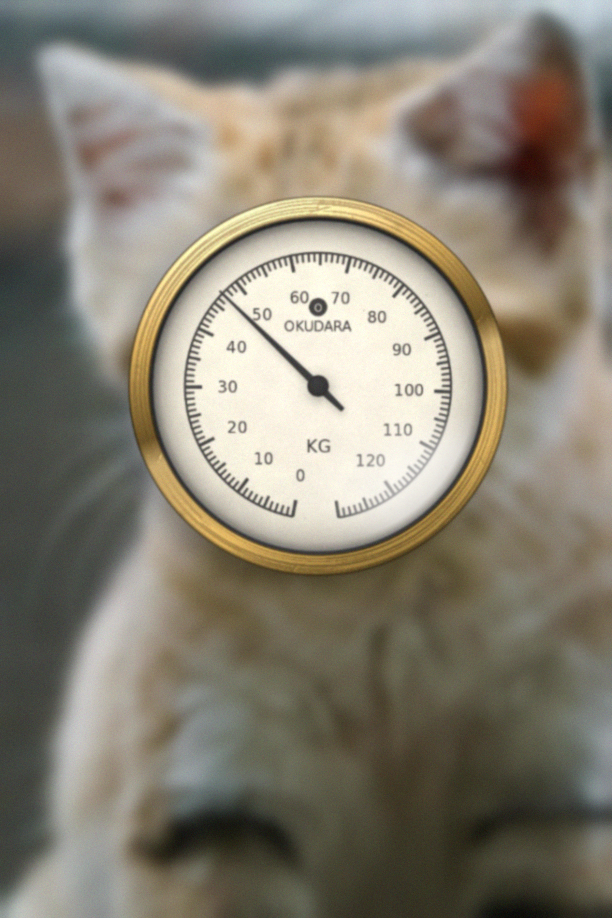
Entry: 47,kg
